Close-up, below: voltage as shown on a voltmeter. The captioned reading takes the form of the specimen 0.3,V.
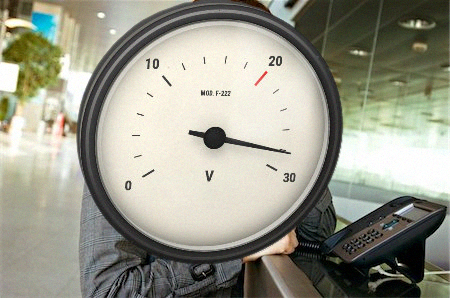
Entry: 28,V
